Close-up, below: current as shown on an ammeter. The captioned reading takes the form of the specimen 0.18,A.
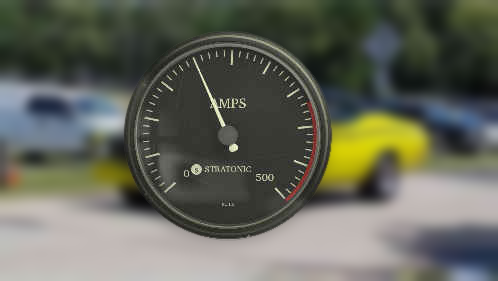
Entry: 200,A
